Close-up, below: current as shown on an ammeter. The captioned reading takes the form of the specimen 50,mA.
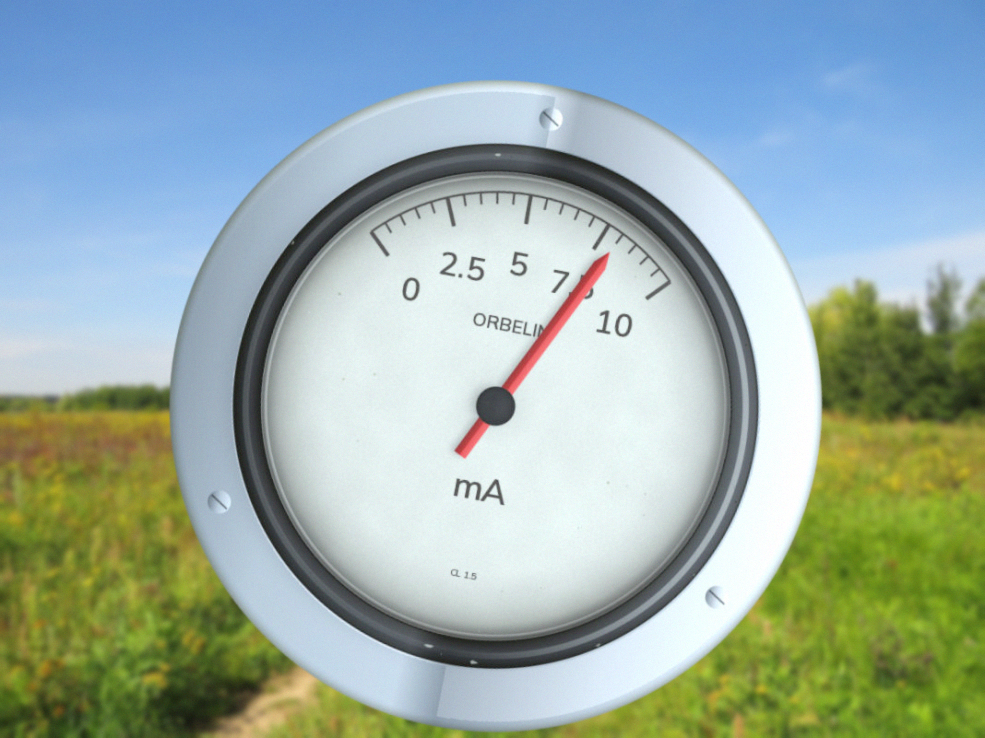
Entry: 8,mA
